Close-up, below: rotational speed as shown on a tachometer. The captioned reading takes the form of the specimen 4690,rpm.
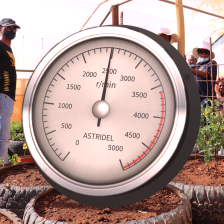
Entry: 2500,rpm
